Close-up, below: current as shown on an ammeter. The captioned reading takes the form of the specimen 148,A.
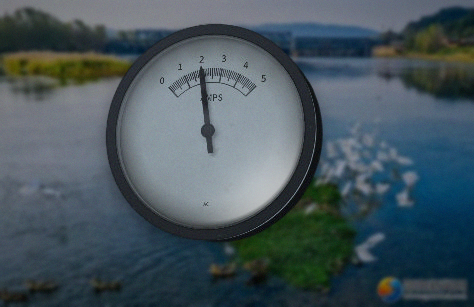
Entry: 2,A
